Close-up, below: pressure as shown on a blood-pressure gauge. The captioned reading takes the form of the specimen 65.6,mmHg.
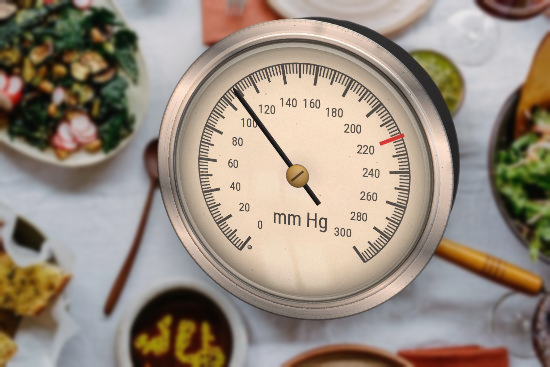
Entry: 110,mmHg
